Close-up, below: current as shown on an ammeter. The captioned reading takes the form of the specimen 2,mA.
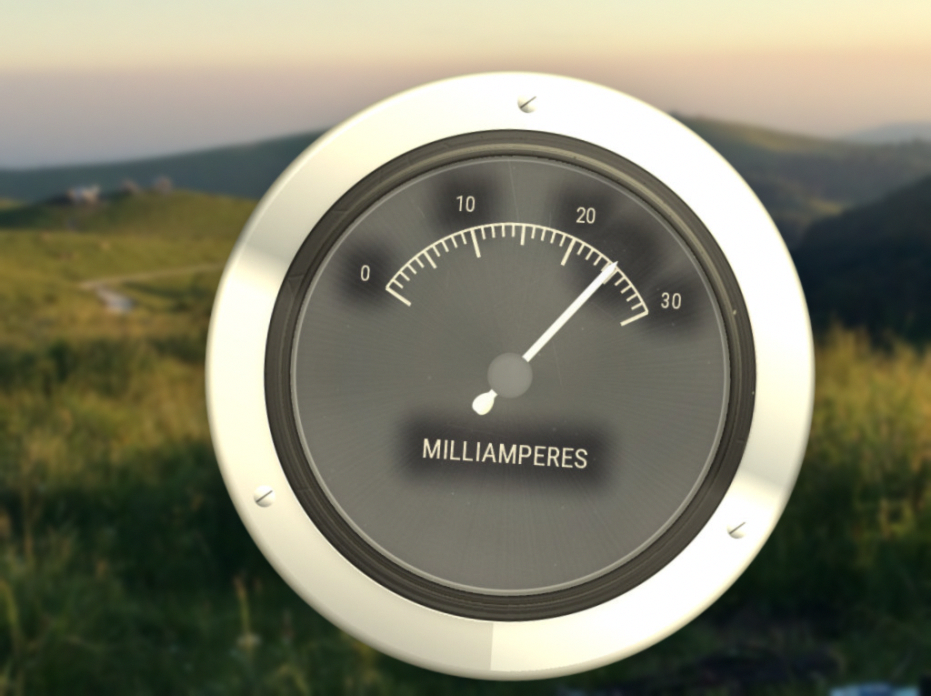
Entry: 24.5,mA
